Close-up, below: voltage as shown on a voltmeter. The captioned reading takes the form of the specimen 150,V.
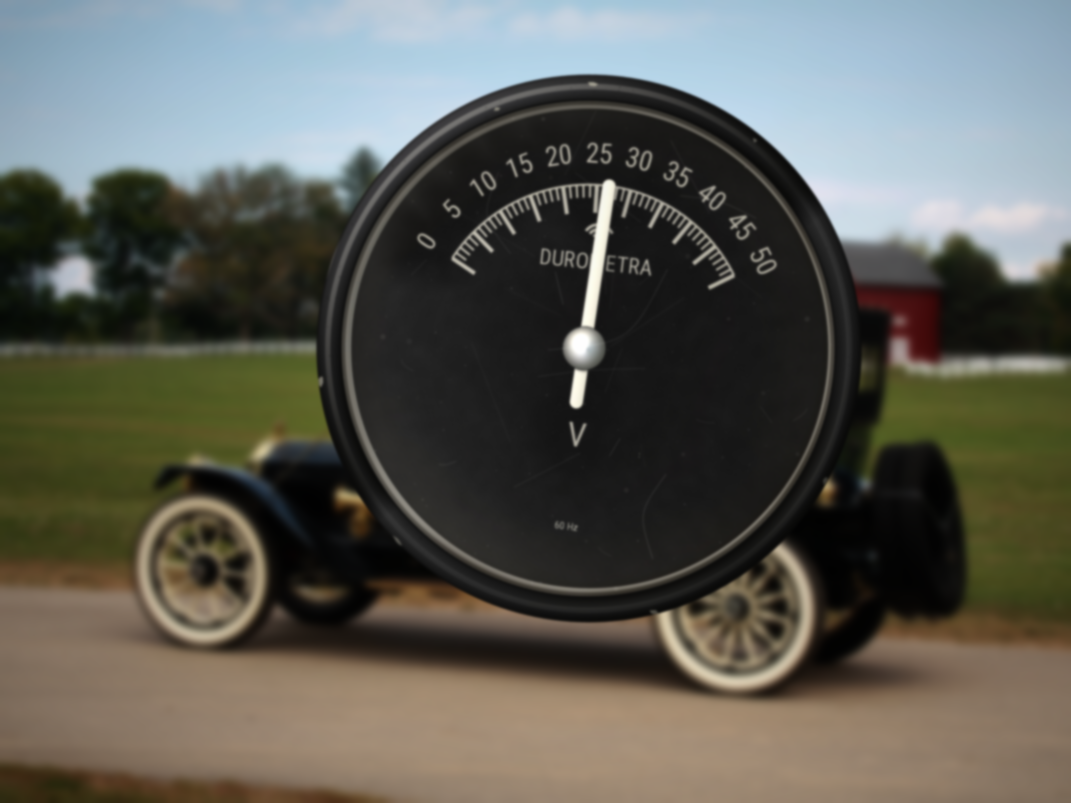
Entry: 27,V
